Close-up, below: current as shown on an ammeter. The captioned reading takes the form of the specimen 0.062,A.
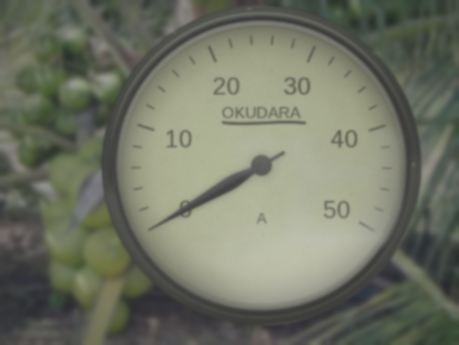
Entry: 0,A
